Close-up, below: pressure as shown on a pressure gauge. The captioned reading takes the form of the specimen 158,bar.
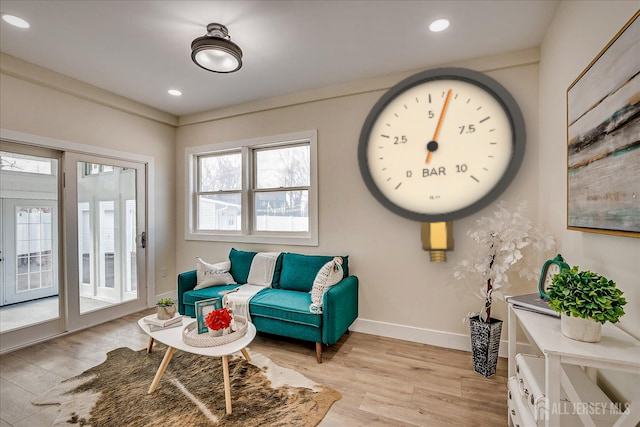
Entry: 5.75,bar
